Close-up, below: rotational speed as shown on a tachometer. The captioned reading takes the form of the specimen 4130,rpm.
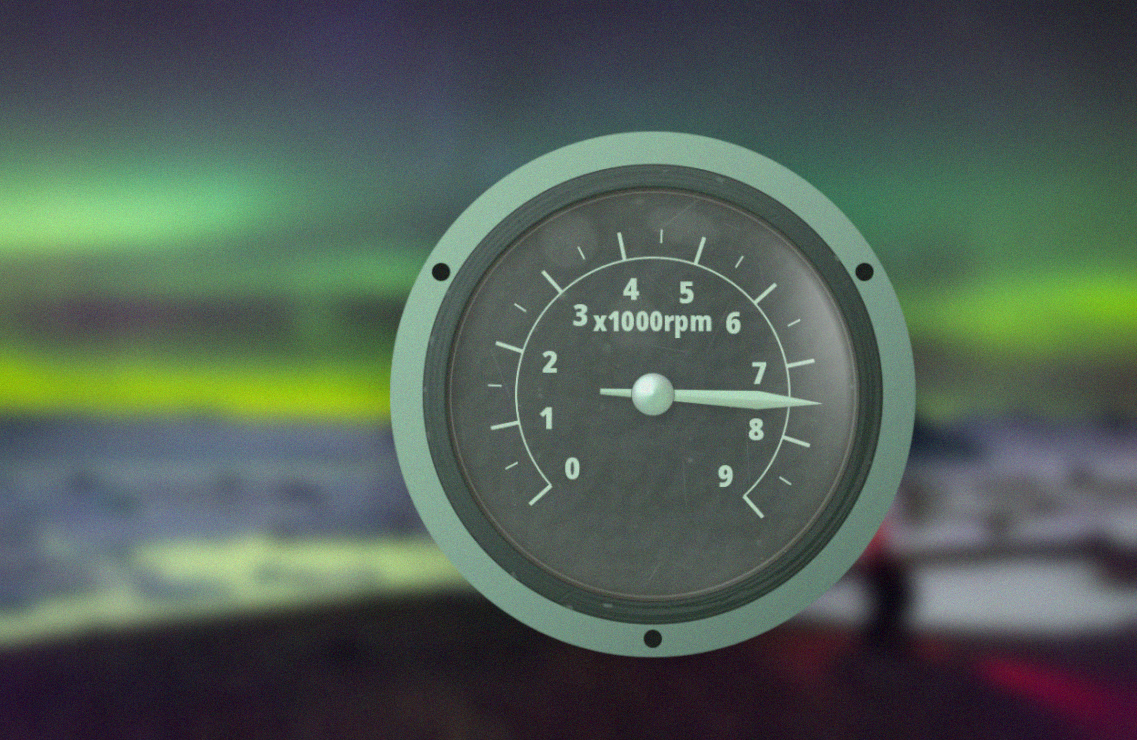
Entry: 7500,rpm
